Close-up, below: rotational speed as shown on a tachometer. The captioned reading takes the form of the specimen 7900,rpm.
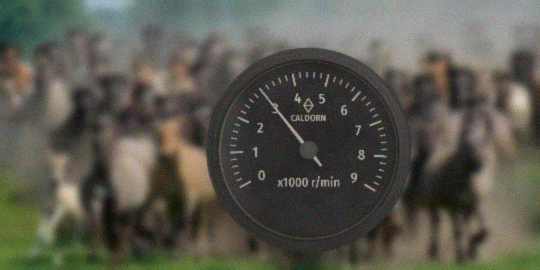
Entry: 3000,rpm
